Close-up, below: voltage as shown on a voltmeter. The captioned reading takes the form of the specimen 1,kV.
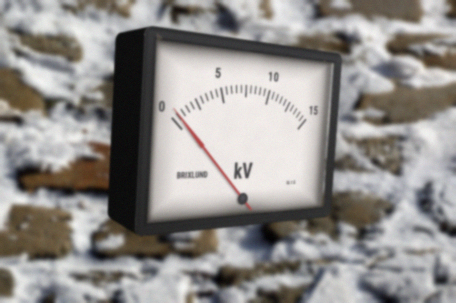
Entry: 0.5,kV
